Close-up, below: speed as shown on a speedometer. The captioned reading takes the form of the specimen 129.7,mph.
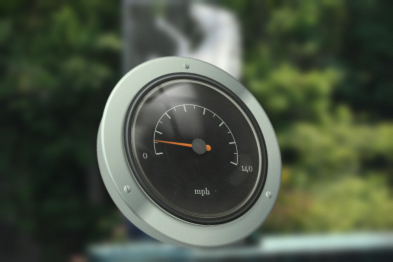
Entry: 10,mph
